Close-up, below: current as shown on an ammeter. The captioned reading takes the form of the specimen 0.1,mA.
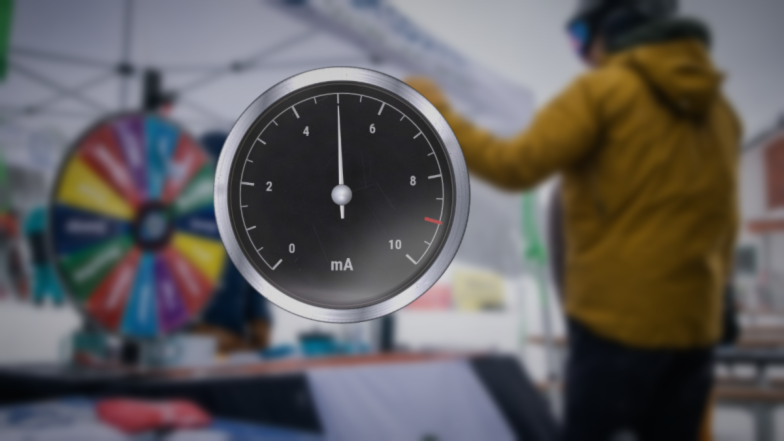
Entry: 5,mA
